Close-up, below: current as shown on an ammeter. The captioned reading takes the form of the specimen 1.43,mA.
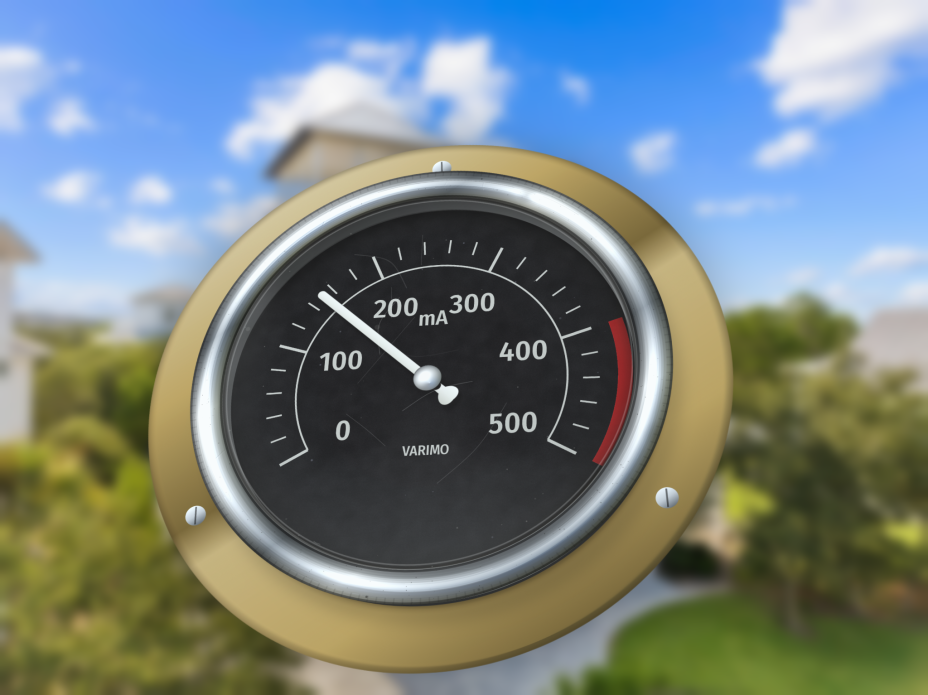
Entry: 150,mA
